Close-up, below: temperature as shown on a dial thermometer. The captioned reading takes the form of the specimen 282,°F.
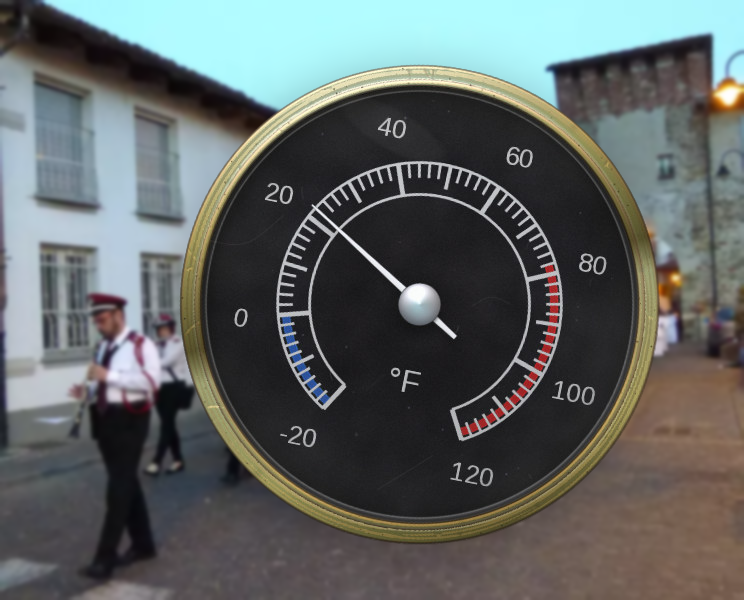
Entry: 22,°F
